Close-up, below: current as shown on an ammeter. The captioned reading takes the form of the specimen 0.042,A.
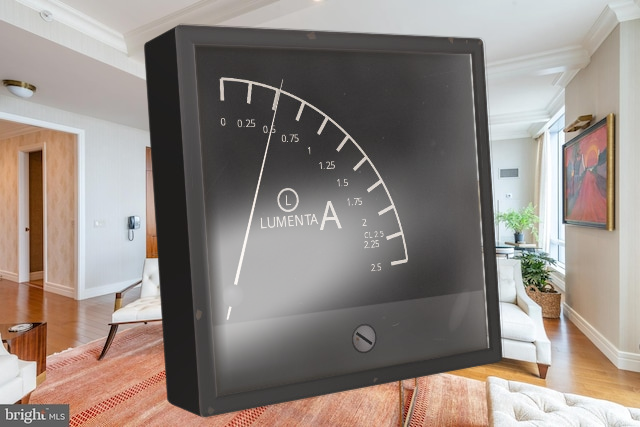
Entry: 0.5,A
